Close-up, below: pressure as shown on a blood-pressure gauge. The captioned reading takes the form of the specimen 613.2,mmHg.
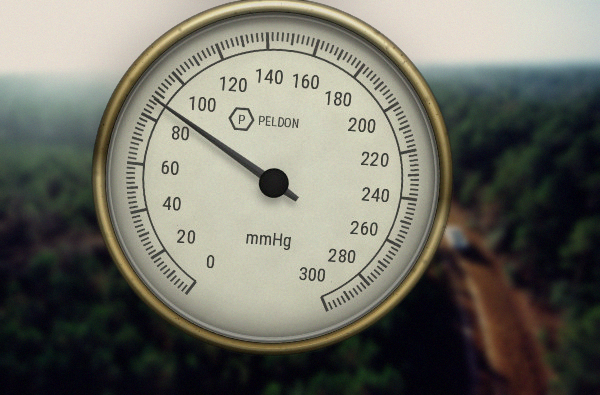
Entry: 88,mmHg
